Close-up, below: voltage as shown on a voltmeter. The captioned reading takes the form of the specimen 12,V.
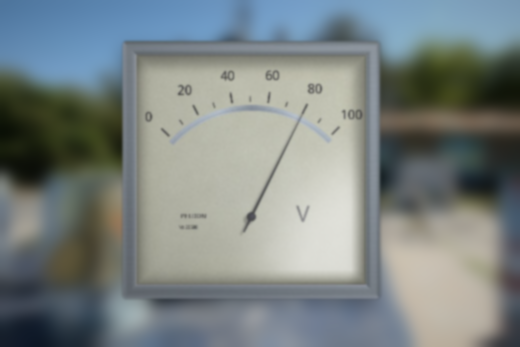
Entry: 80,V
